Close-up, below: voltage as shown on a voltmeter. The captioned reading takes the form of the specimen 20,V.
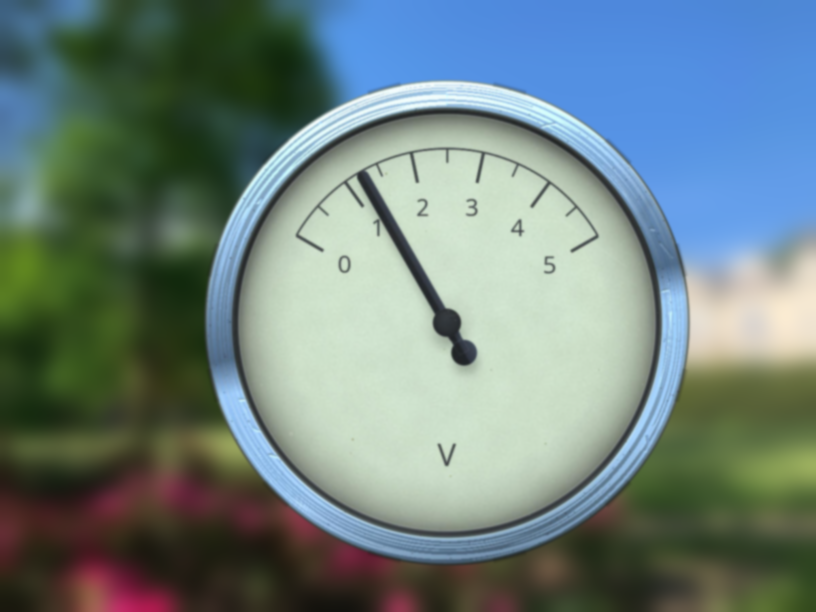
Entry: 1.25,V
